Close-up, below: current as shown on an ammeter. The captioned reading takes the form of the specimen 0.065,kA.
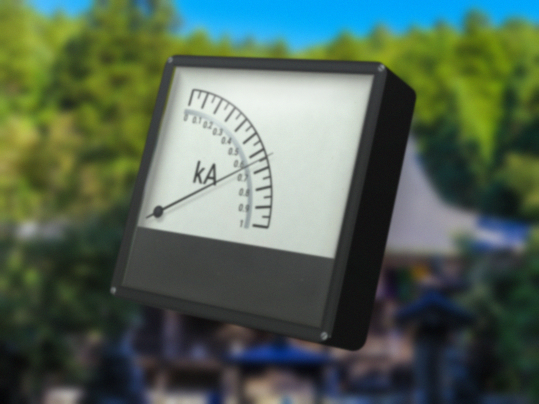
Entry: 0.65,kA
